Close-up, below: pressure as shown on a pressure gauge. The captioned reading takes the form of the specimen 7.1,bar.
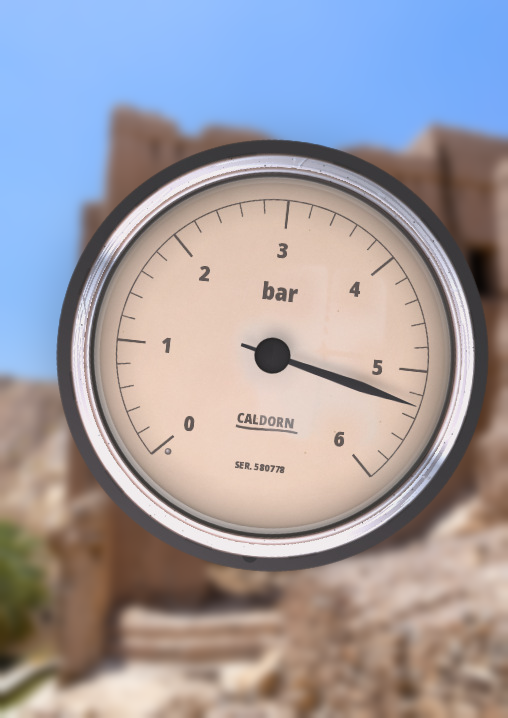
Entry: 5.3,bar
